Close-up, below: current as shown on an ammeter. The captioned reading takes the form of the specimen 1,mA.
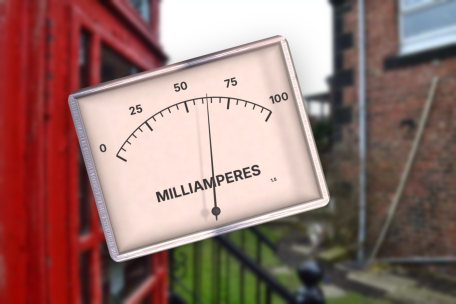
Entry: 62.5,mA
